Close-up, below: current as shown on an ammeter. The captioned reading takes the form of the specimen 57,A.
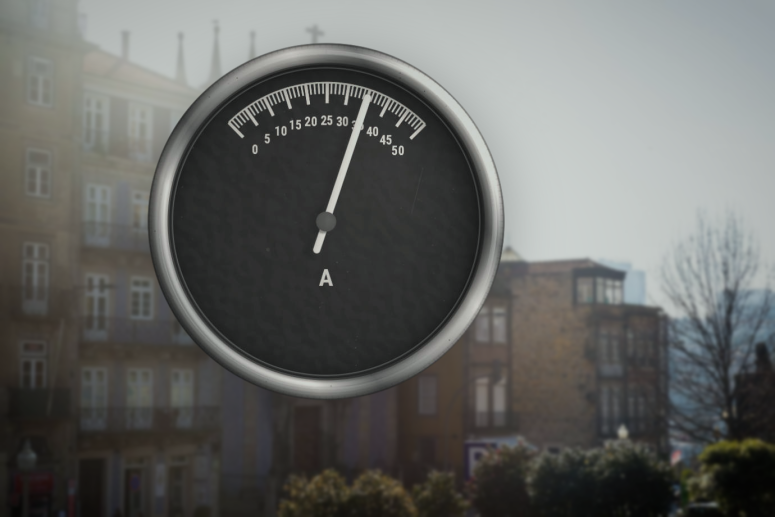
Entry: 35,A
